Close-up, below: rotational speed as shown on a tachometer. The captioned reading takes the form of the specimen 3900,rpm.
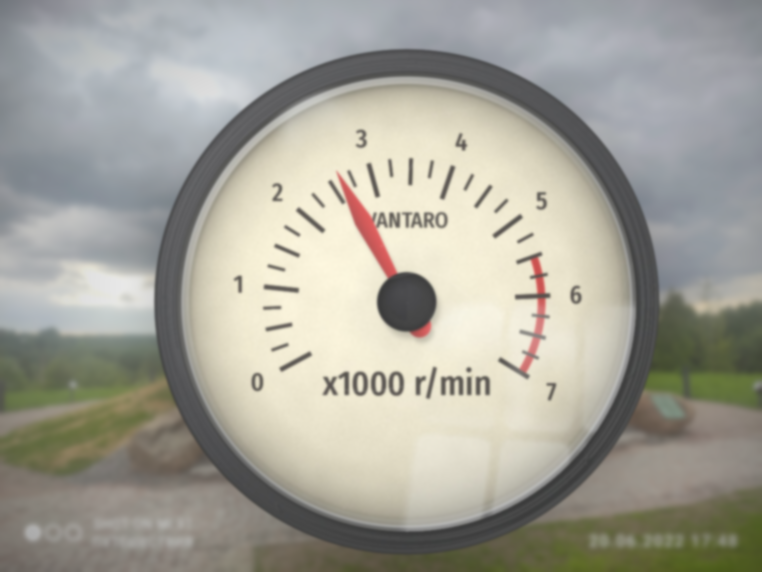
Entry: 2625,rpm
